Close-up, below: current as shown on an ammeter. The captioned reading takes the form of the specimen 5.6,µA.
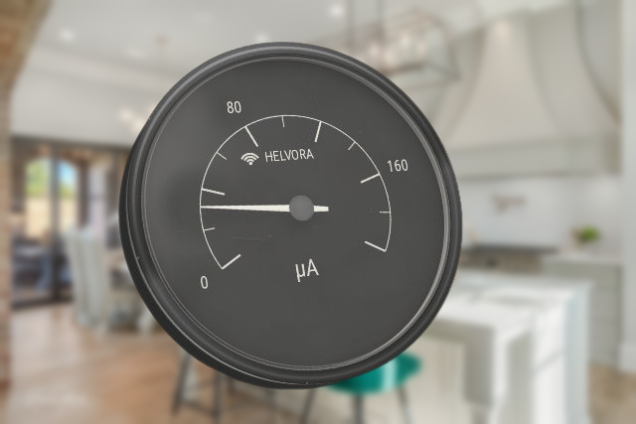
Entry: 30,µA
